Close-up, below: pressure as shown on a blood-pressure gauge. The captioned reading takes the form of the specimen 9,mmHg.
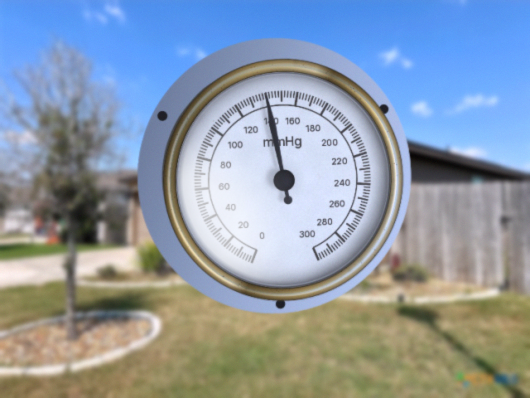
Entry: 140,mmHg
